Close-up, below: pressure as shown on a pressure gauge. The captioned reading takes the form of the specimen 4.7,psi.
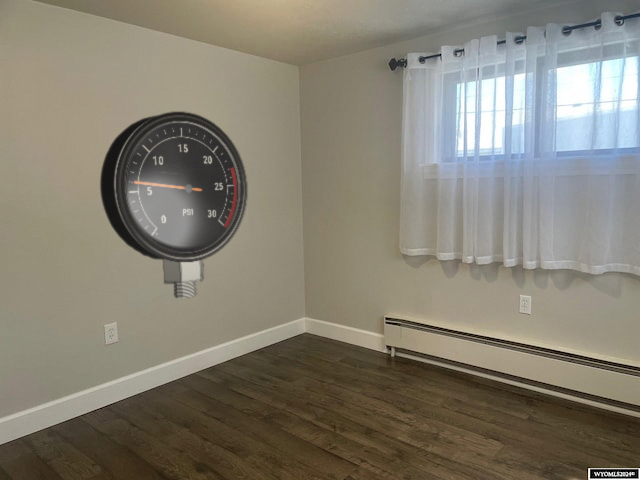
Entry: 6,psi
